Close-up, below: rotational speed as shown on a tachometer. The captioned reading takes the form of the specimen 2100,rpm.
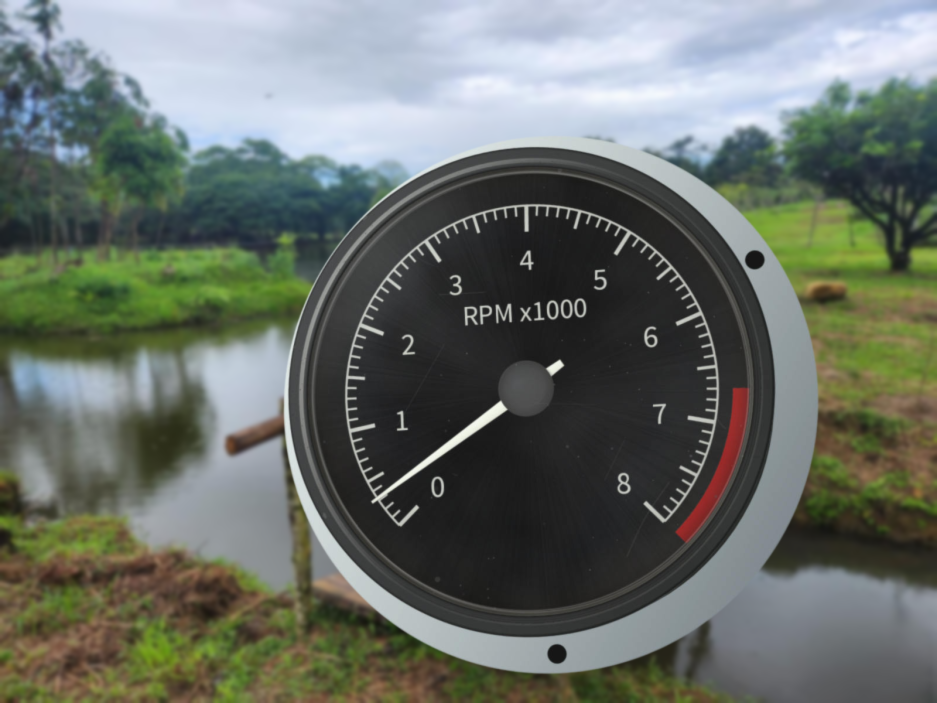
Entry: 300,rpm
